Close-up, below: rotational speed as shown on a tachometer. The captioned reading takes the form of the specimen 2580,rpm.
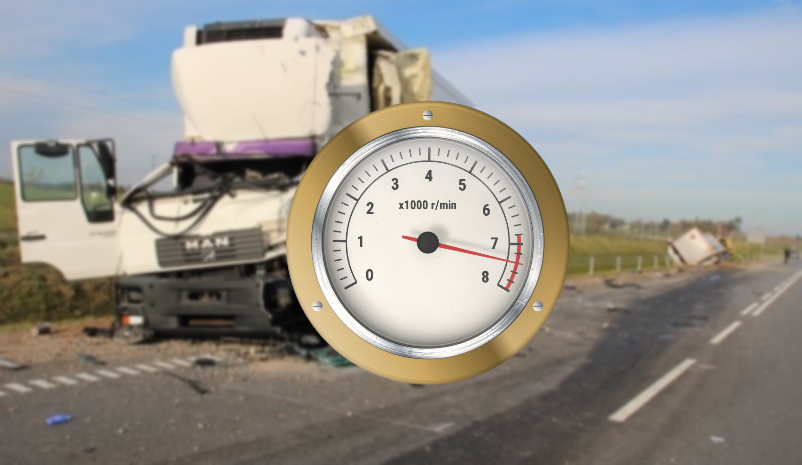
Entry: 7400,rpm
